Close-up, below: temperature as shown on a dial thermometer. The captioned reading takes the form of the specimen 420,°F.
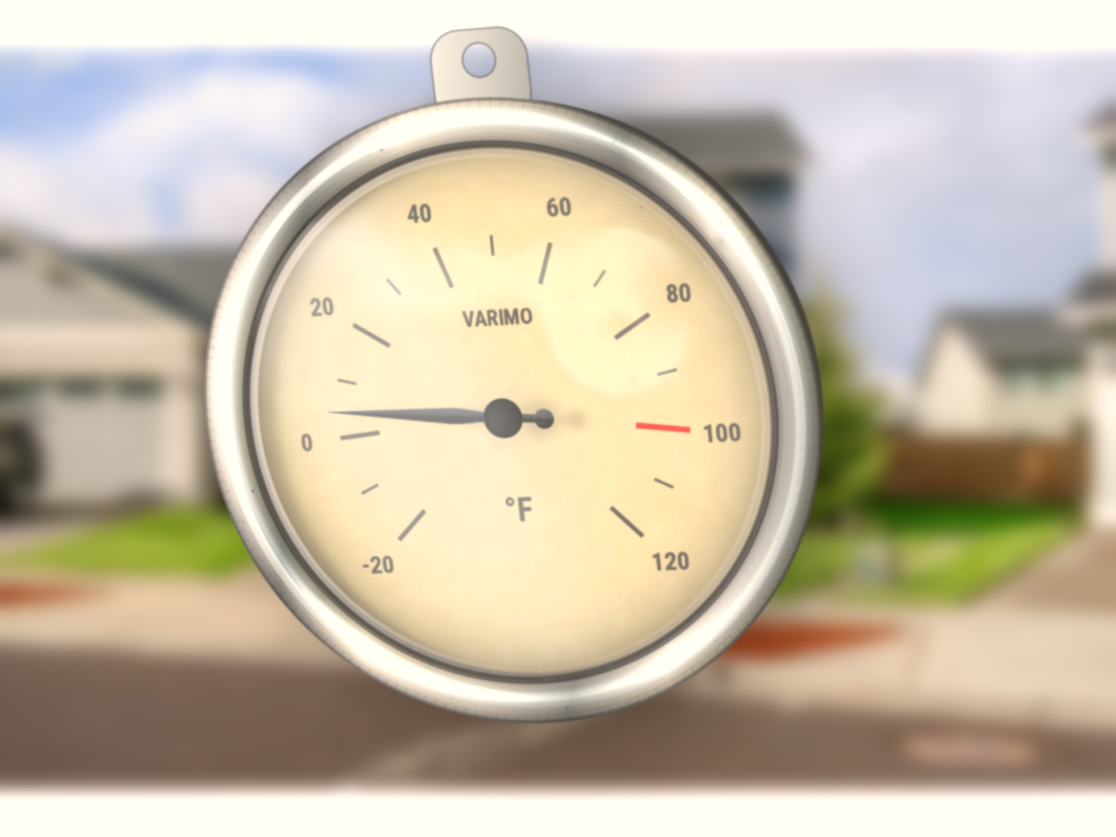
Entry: 5,°F
